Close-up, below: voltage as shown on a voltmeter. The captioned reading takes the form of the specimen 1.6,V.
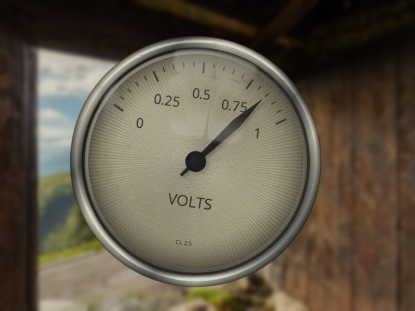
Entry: 0.85,V
